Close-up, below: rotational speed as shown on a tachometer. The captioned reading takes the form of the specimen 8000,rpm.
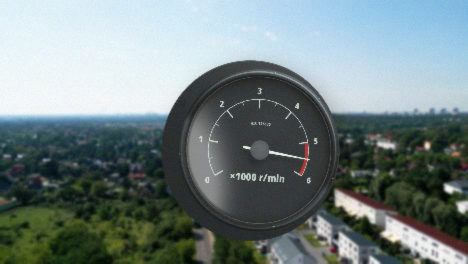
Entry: 5500,rpm
